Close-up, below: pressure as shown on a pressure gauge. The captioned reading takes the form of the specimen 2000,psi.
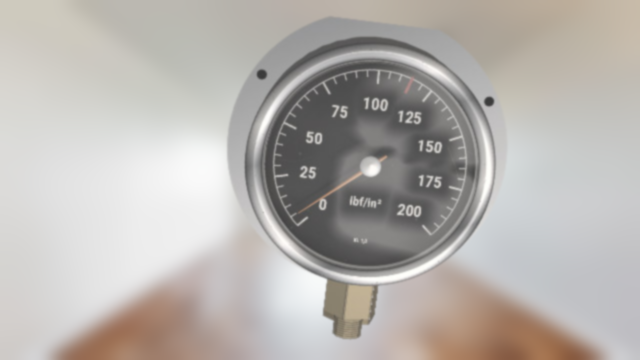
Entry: 5,psi
